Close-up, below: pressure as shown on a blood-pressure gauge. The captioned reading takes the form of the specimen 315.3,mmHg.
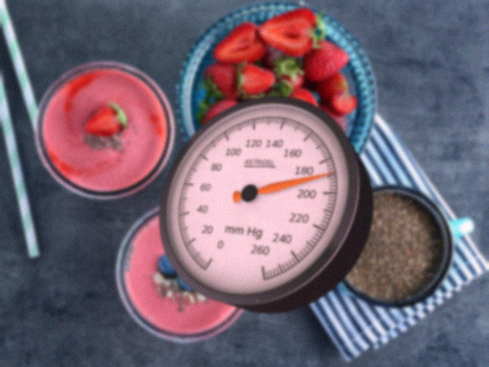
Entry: 190,mmHg
